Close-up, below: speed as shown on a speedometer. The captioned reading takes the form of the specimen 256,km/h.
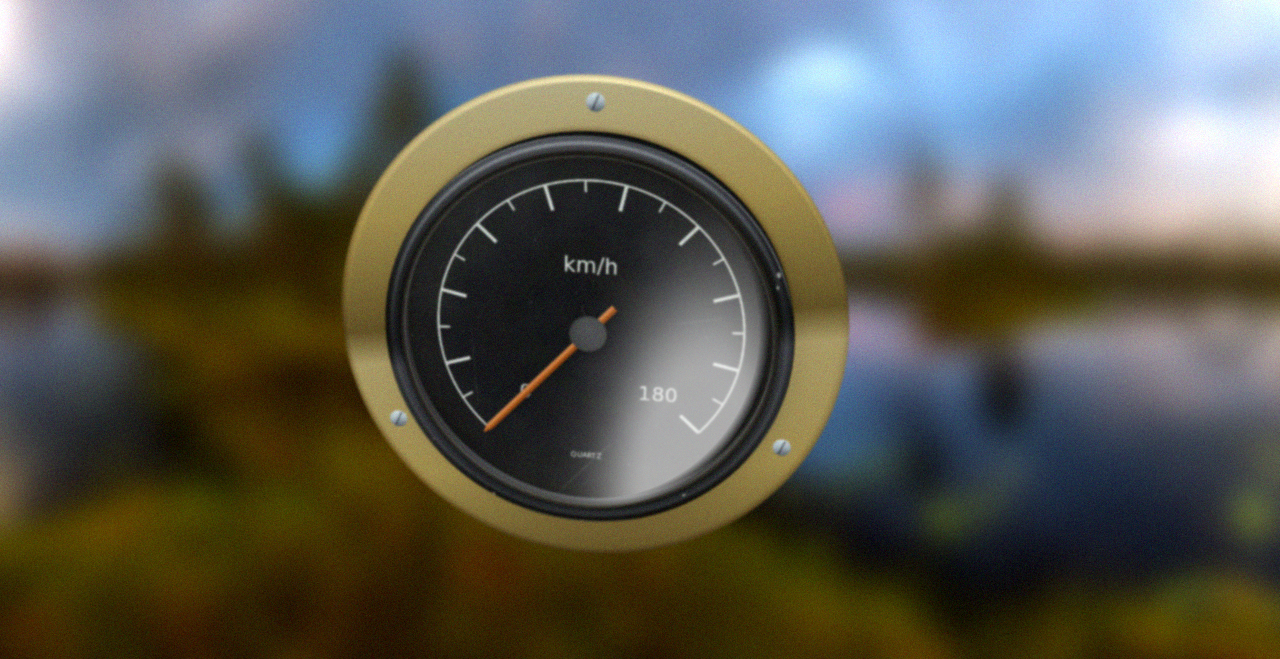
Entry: 0,km/h
